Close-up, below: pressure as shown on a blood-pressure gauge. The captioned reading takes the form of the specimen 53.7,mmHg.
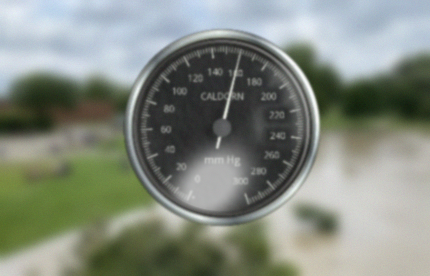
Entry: 160,mmHg
